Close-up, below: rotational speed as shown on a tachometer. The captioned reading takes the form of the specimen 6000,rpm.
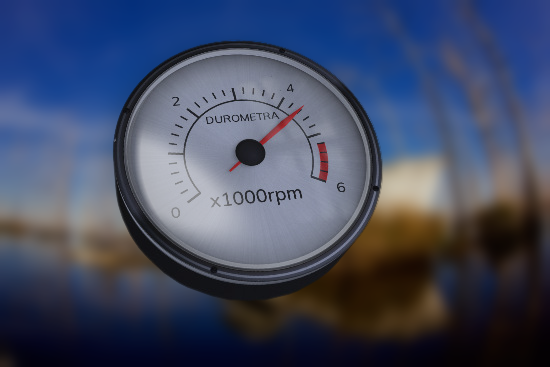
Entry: 4400,rpm
